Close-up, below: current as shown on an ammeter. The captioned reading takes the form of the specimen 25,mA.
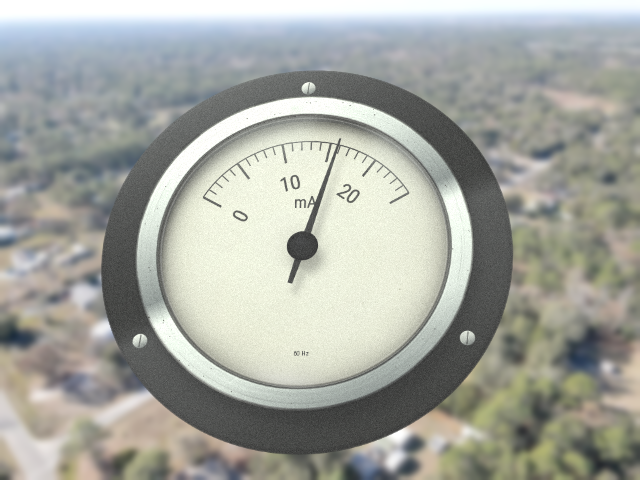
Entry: 16,mA
